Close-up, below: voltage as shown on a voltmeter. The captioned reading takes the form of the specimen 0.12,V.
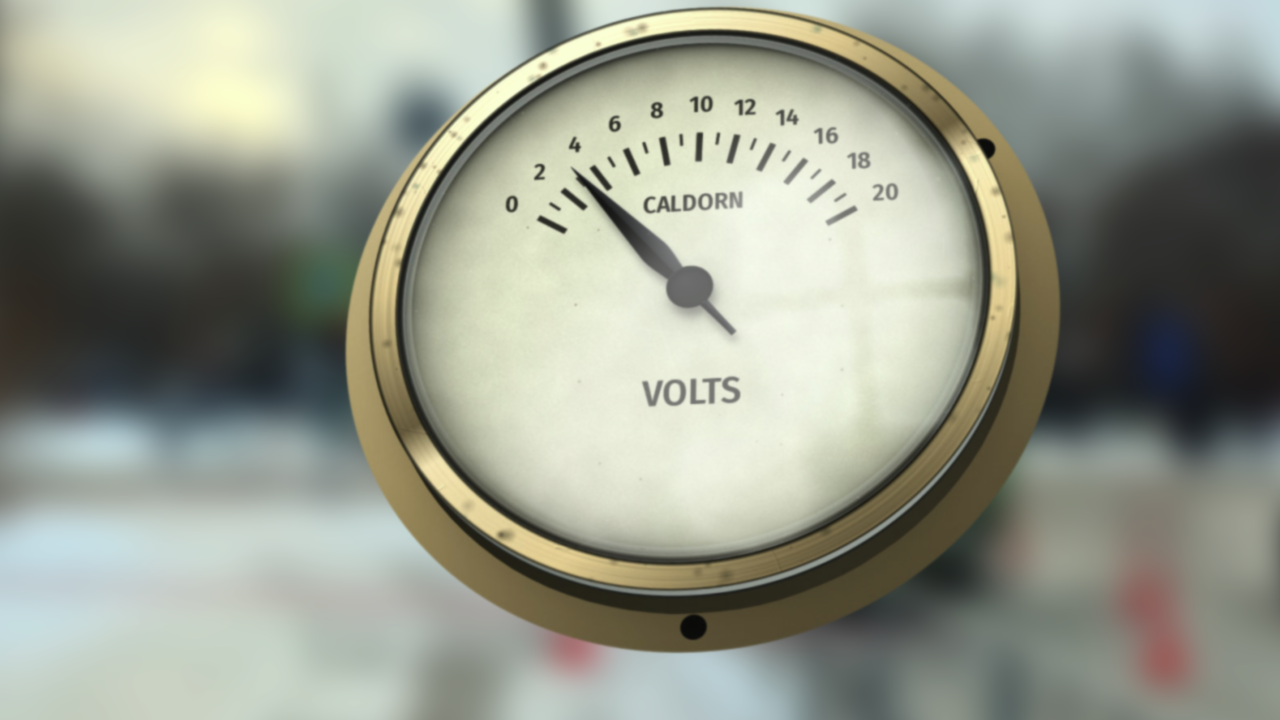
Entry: 3,V
